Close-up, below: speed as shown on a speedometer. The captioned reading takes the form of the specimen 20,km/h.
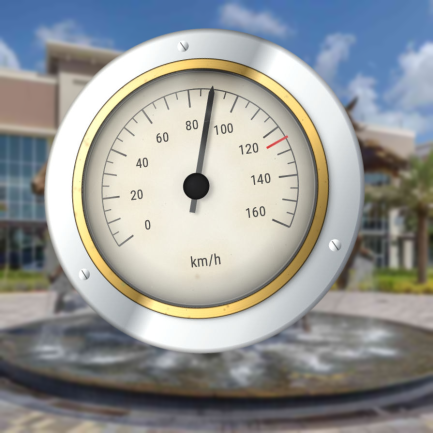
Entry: 90,km/h
